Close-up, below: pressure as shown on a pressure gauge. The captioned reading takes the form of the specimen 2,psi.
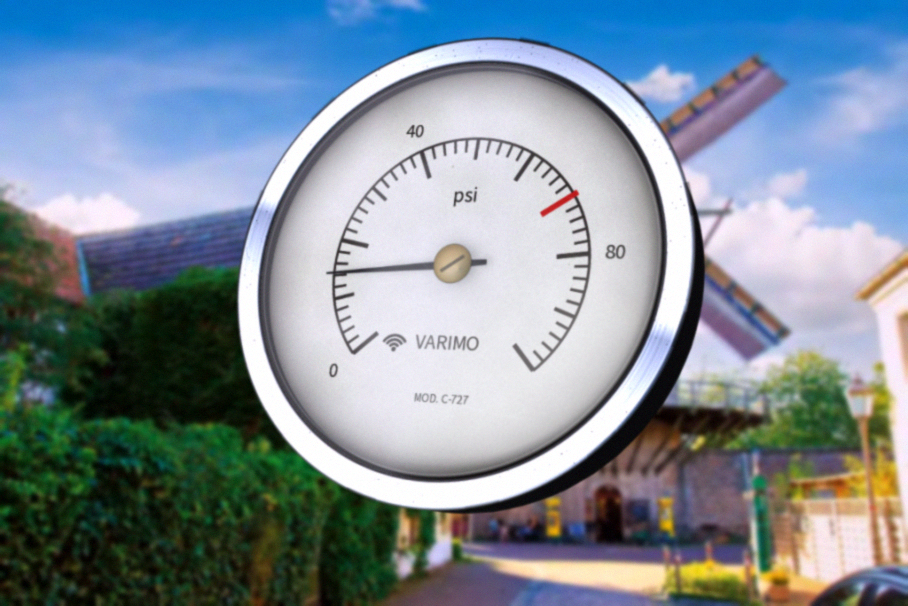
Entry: 14,psi
